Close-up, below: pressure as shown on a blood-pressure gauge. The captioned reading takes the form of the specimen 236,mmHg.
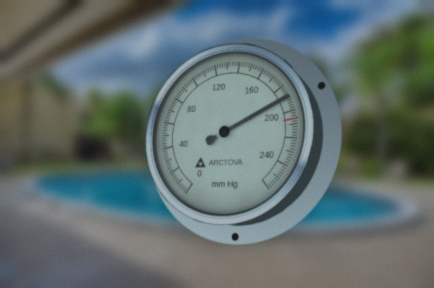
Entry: 190,mmHg
